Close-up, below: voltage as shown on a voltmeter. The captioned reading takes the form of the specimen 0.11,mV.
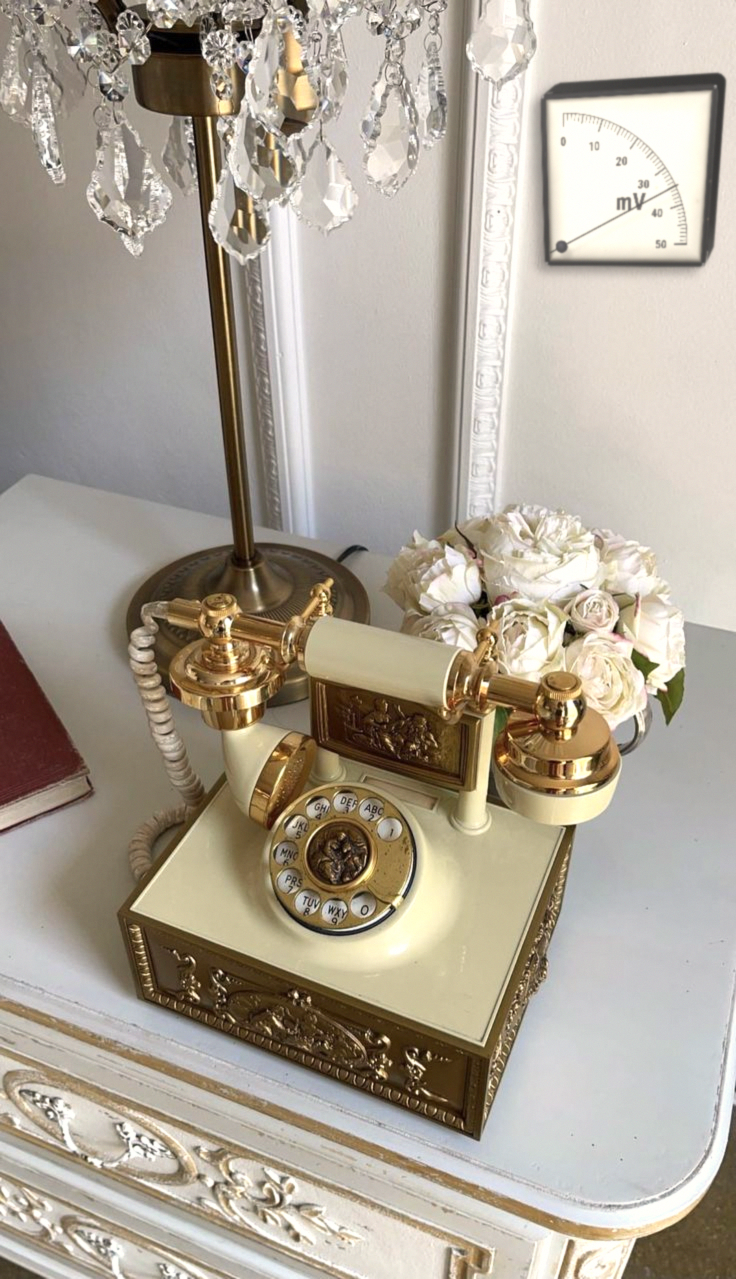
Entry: 35,mV
